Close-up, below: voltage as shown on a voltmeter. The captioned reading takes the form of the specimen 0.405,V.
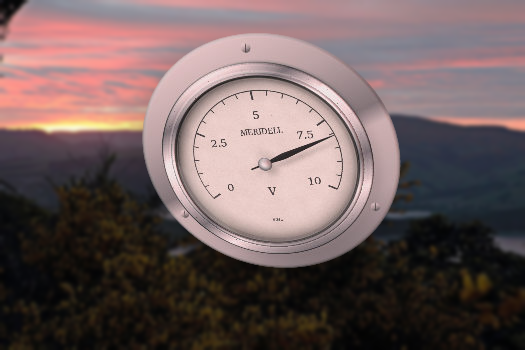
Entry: 8,V
